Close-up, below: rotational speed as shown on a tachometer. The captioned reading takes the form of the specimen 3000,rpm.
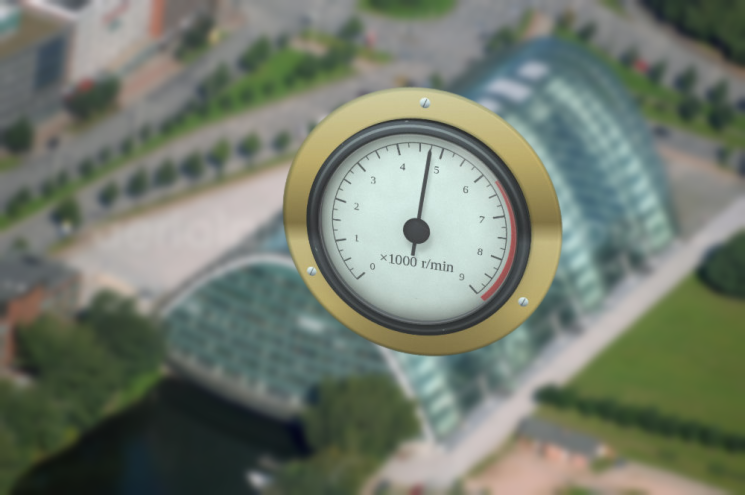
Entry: 4750,rpm
